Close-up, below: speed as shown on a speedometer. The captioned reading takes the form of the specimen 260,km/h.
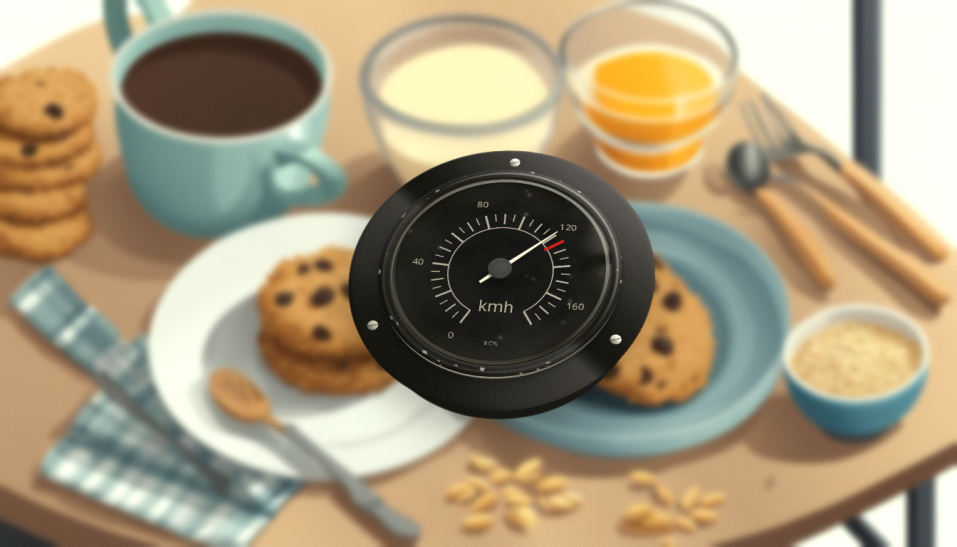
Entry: 120,km/h
